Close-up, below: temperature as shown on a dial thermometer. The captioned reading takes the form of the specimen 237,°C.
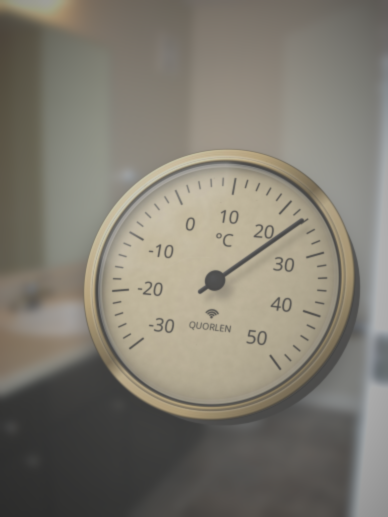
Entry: 24,°C
